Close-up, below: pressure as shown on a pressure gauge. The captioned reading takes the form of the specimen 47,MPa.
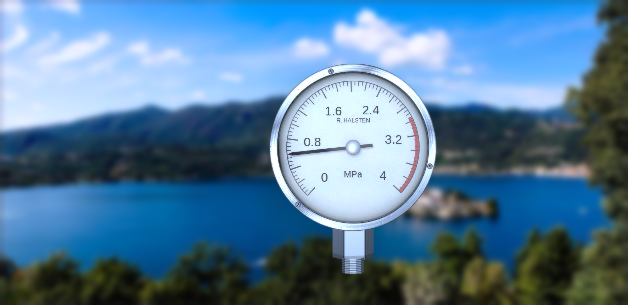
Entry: 0.6,MPa
